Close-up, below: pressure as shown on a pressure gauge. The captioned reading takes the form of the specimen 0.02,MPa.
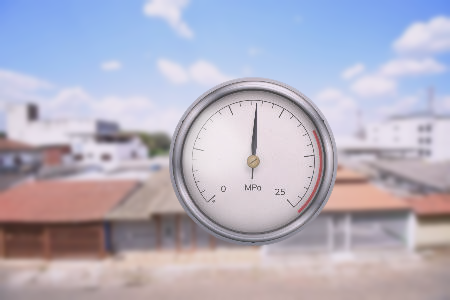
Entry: 12.5,MPa
